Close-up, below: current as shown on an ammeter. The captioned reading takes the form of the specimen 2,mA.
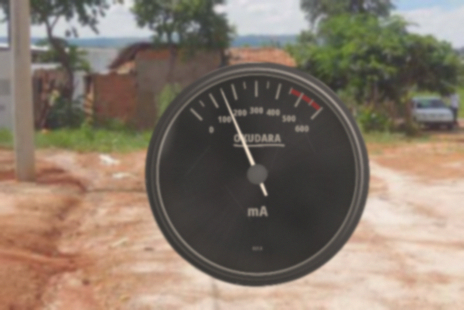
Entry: 150,mA
